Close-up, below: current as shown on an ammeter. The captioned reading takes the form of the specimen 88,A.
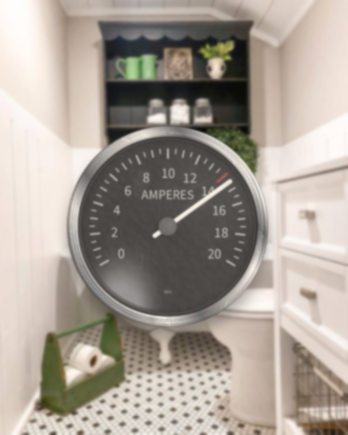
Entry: 14.5,A
